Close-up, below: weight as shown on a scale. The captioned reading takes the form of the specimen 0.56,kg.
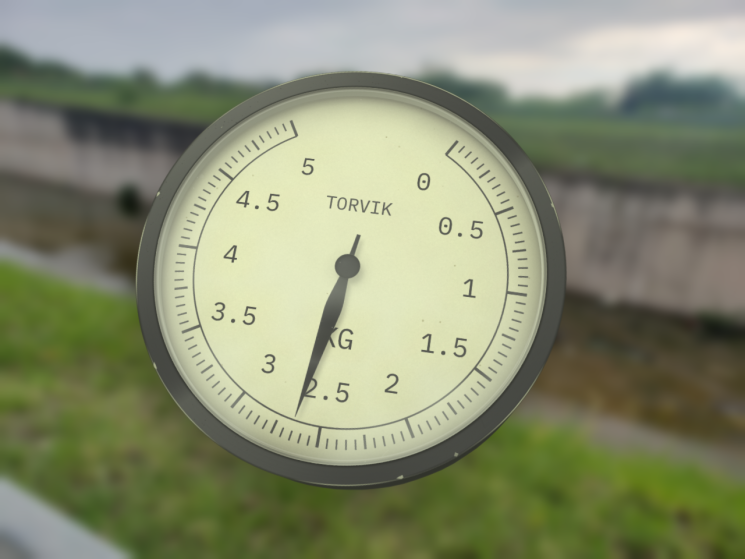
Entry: 2.65,kg
